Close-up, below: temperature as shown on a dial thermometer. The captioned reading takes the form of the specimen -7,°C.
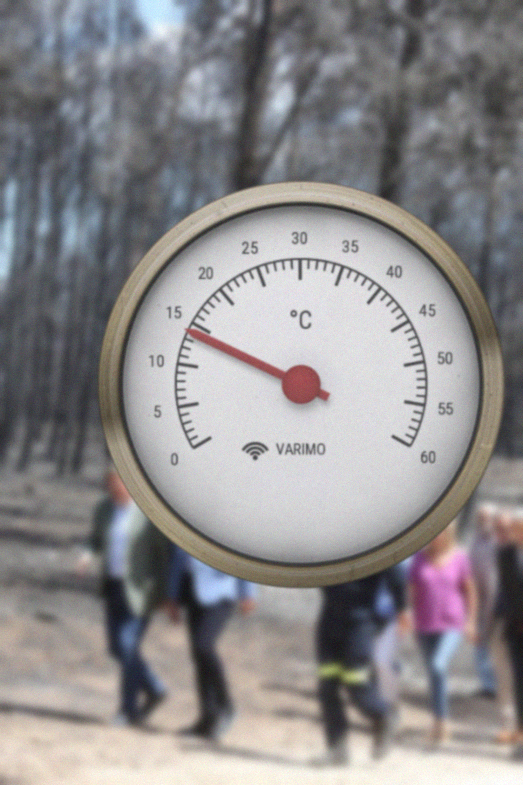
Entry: 14,°C
